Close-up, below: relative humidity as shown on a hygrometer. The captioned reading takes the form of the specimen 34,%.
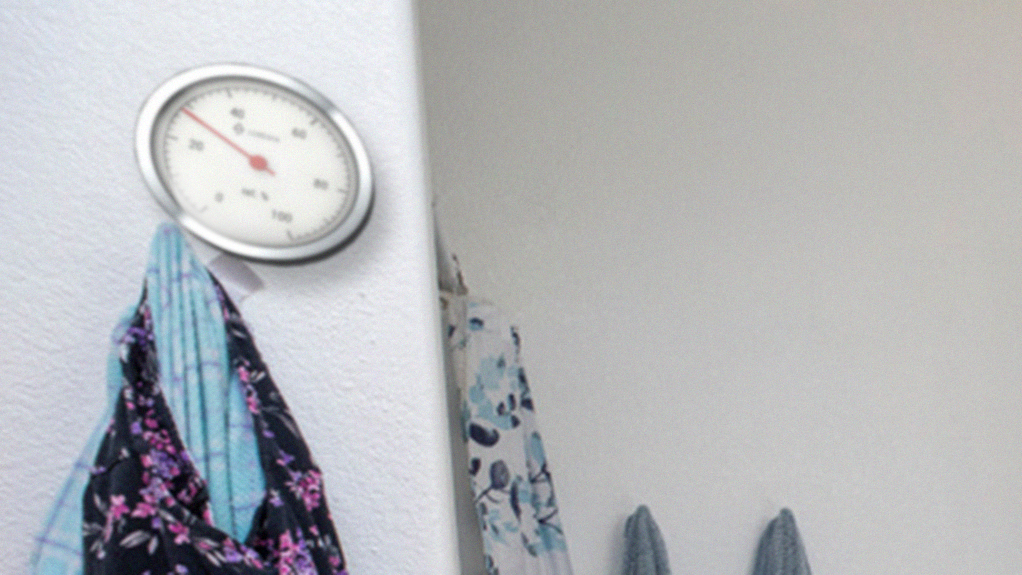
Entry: 28,%
